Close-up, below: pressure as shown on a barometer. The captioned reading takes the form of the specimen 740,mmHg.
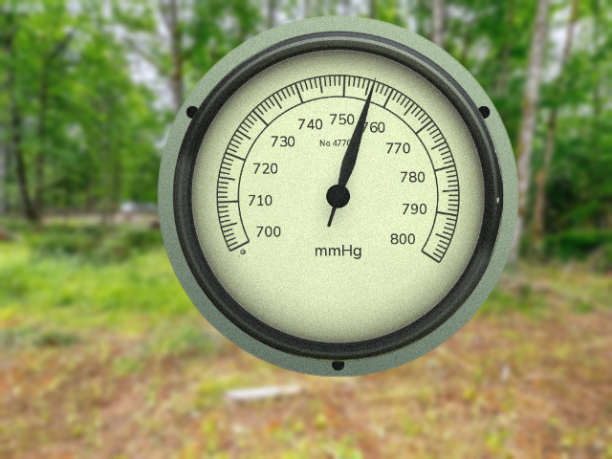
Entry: 756,mmHg
